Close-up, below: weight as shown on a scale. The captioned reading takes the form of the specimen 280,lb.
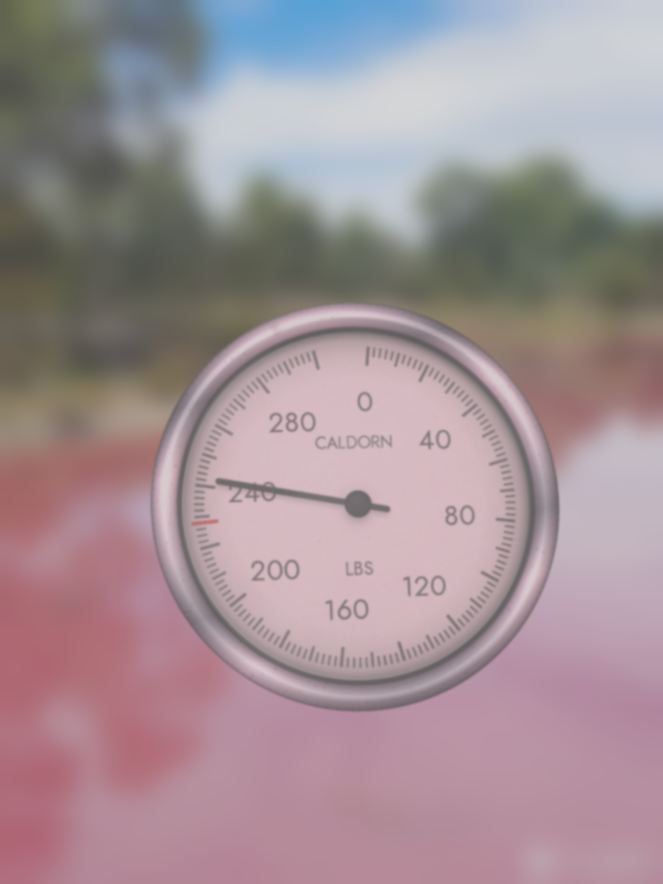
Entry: 242,lb
